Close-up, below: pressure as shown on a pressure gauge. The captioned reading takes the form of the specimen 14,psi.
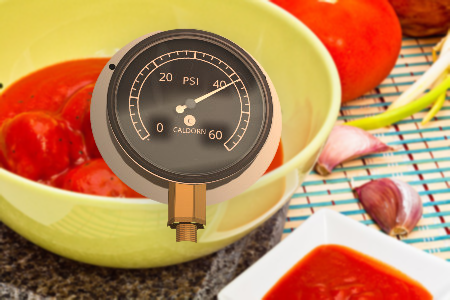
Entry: 42,psi
